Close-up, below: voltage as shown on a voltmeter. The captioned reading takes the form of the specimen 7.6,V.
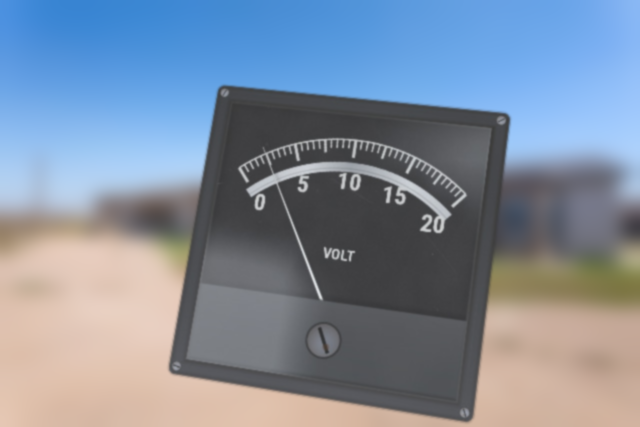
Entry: 2.5,V
